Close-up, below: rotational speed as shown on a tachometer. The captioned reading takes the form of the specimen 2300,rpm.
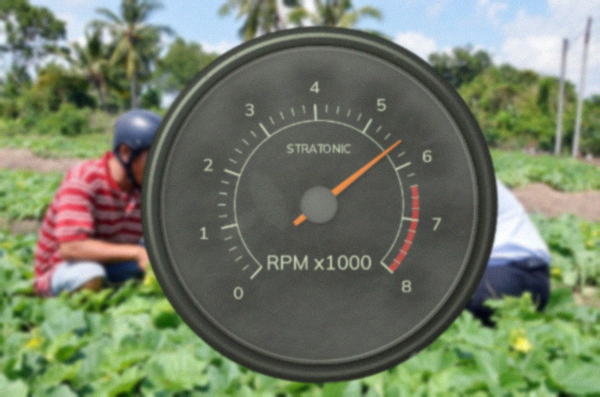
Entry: 5600,rpm
